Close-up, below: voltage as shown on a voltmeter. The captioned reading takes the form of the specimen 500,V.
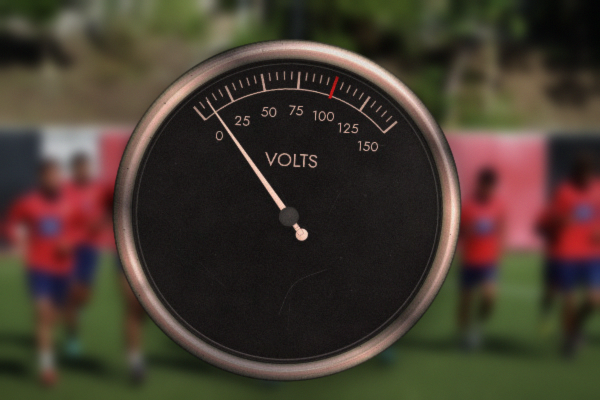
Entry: 10,V
